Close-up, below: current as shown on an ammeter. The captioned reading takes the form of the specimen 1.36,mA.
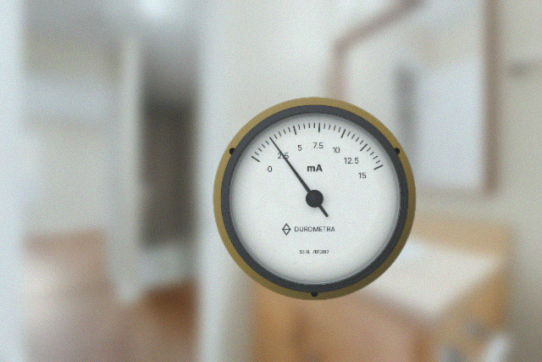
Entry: 2.5,mA
